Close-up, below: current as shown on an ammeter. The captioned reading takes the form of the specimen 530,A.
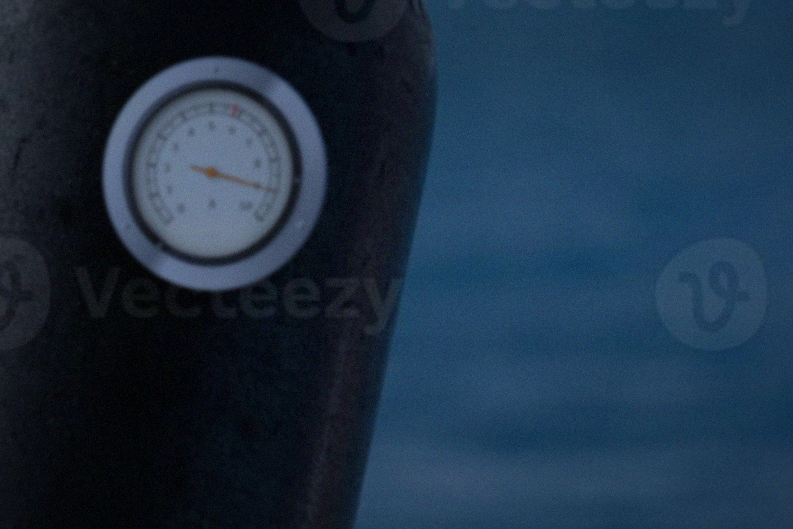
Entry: 9,A
